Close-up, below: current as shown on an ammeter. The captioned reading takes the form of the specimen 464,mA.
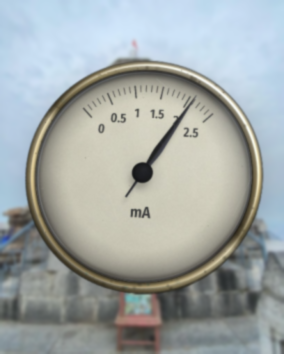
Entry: 2.1,mA
